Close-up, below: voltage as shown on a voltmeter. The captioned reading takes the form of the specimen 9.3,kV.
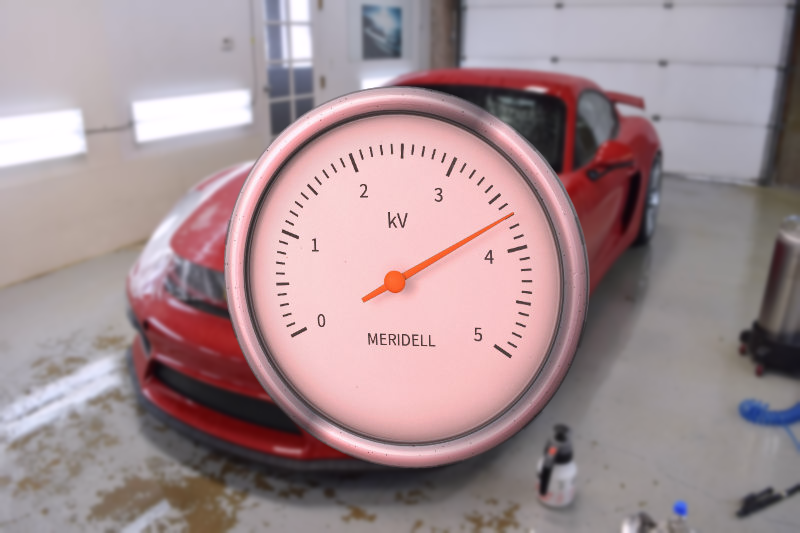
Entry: 3.7,kV
